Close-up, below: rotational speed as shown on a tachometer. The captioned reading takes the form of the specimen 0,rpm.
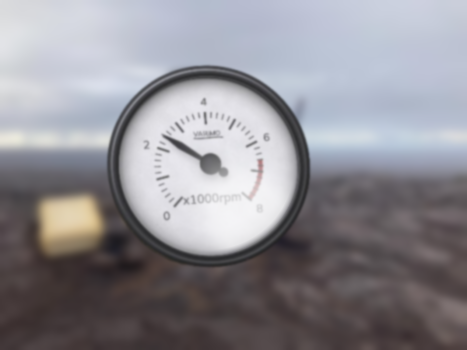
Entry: 2400,rpm
